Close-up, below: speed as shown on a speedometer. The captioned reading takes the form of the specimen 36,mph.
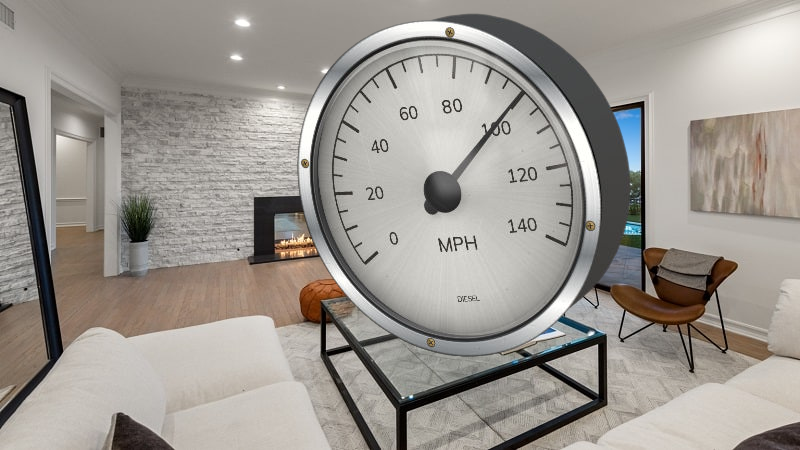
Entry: 100,mph
